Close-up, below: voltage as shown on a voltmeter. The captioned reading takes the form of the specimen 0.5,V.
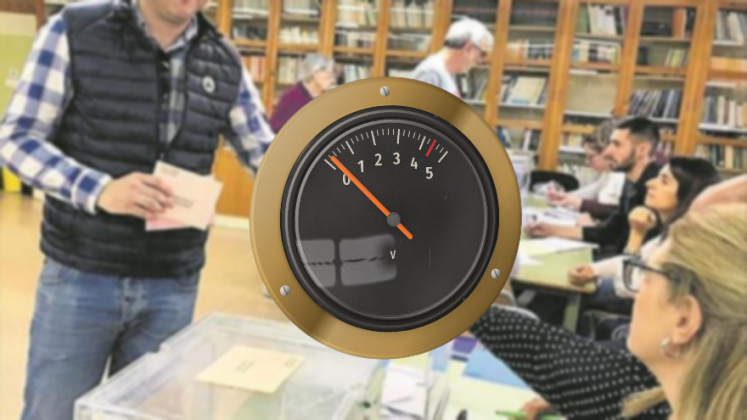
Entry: 0.2,V
